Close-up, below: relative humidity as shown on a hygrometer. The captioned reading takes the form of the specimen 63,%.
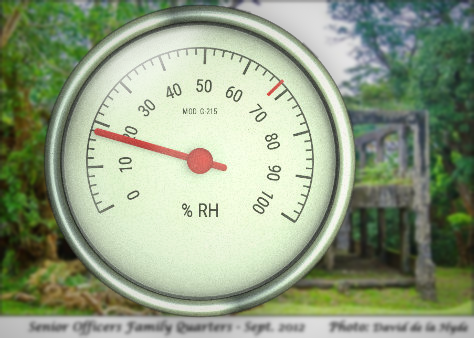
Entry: 18,%
